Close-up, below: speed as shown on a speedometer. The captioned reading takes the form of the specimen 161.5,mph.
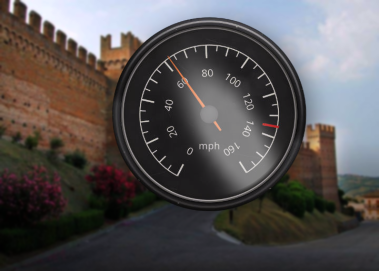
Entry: 62.5,mph
